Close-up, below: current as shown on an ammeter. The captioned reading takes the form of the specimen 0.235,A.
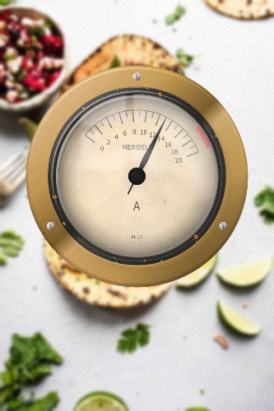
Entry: 13,A
